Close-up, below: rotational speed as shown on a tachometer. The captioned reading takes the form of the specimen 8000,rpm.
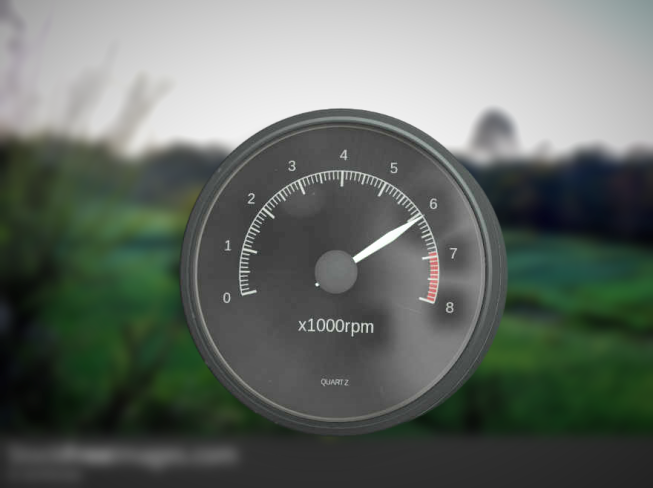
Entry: 6100,rpm
